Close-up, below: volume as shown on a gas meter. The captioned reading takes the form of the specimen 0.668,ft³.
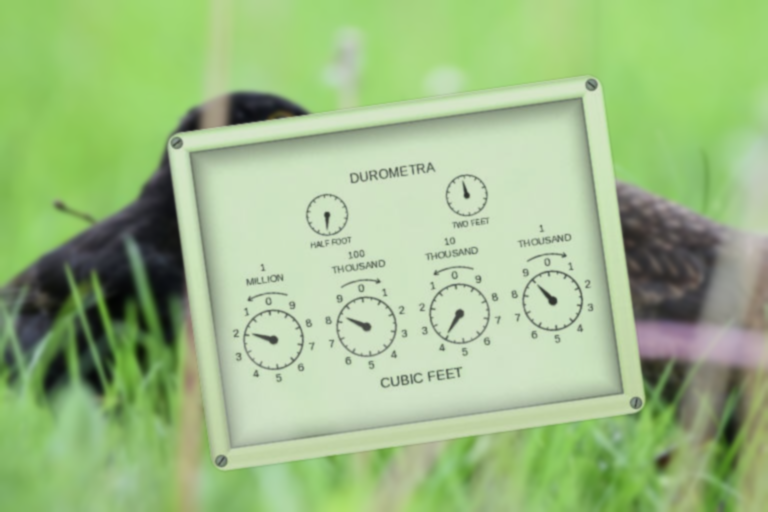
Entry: 183900,ft³
